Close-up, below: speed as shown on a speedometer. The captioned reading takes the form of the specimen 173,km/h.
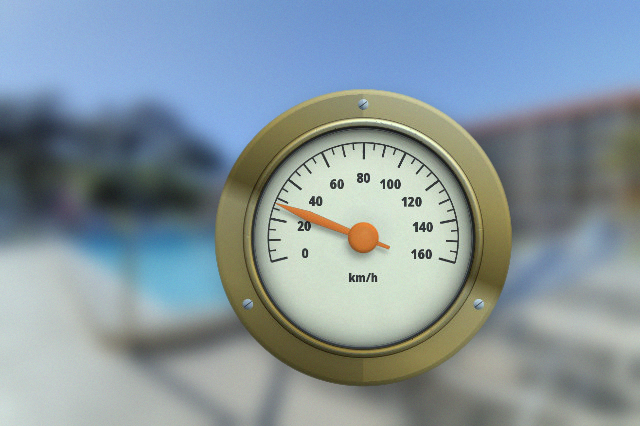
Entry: 27.5,km/h
